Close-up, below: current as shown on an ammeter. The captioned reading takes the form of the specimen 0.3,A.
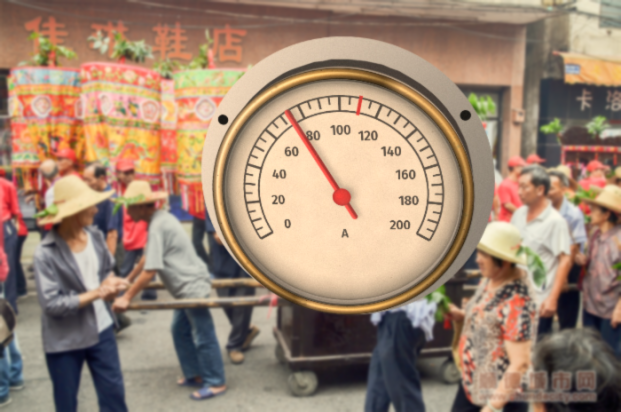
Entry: 75,A
